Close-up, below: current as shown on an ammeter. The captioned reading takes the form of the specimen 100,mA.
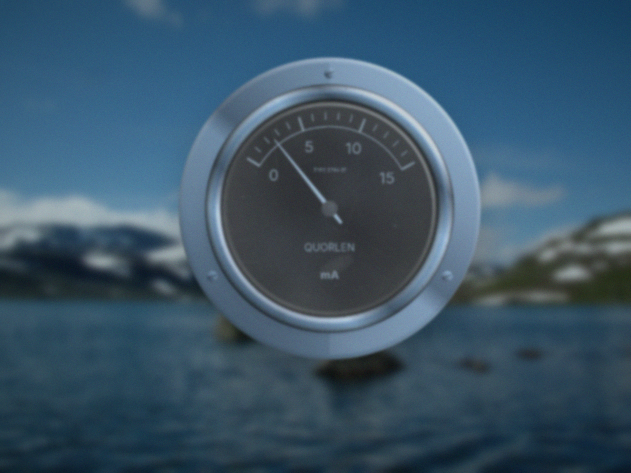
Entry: 2.5,mA
